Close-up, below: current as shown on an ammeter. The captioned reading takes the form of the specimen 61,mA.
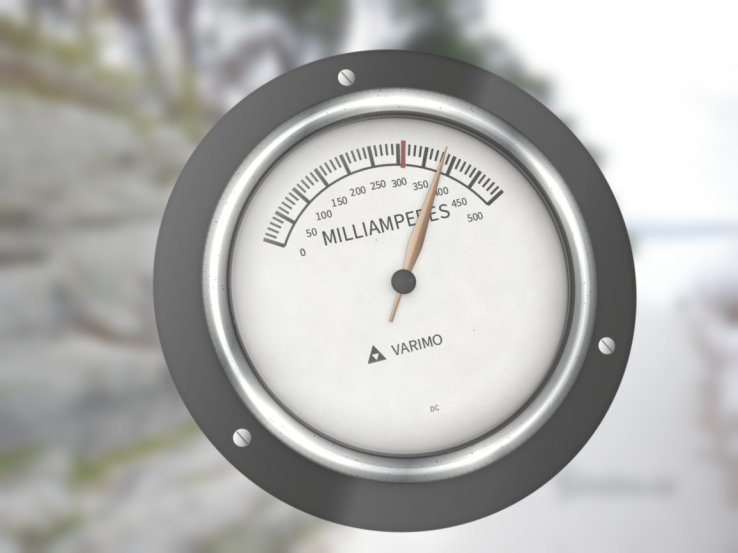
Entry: 380,mA
